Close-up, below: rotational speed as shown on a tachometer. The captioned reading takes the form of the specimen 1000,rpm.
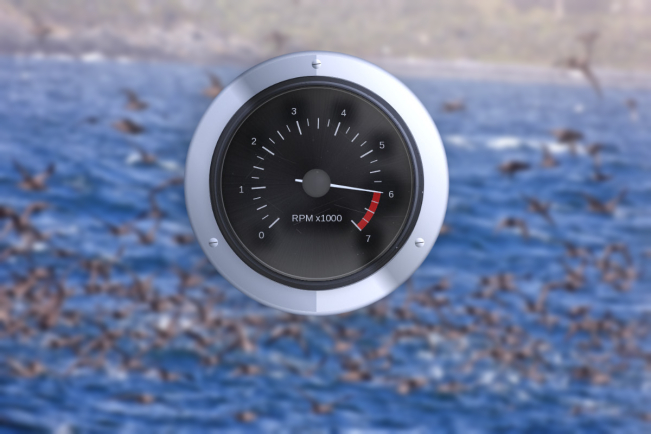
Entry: 6000,rpm
